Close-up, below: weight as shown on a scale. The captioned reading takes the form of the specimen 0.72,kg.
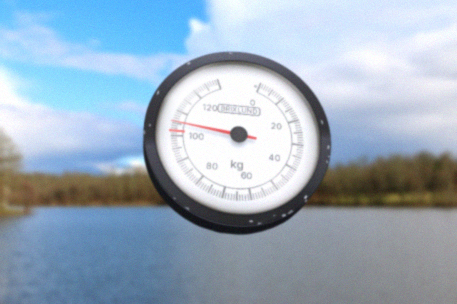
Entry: 105,kg
